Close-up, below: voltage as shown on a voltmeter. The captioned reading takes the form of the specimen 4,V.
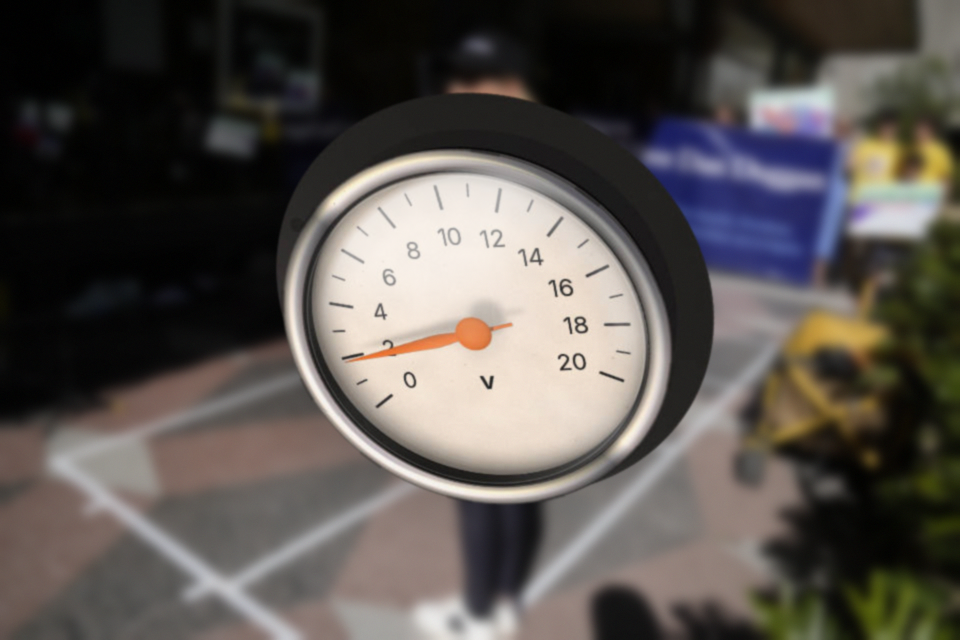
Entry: 2,V
